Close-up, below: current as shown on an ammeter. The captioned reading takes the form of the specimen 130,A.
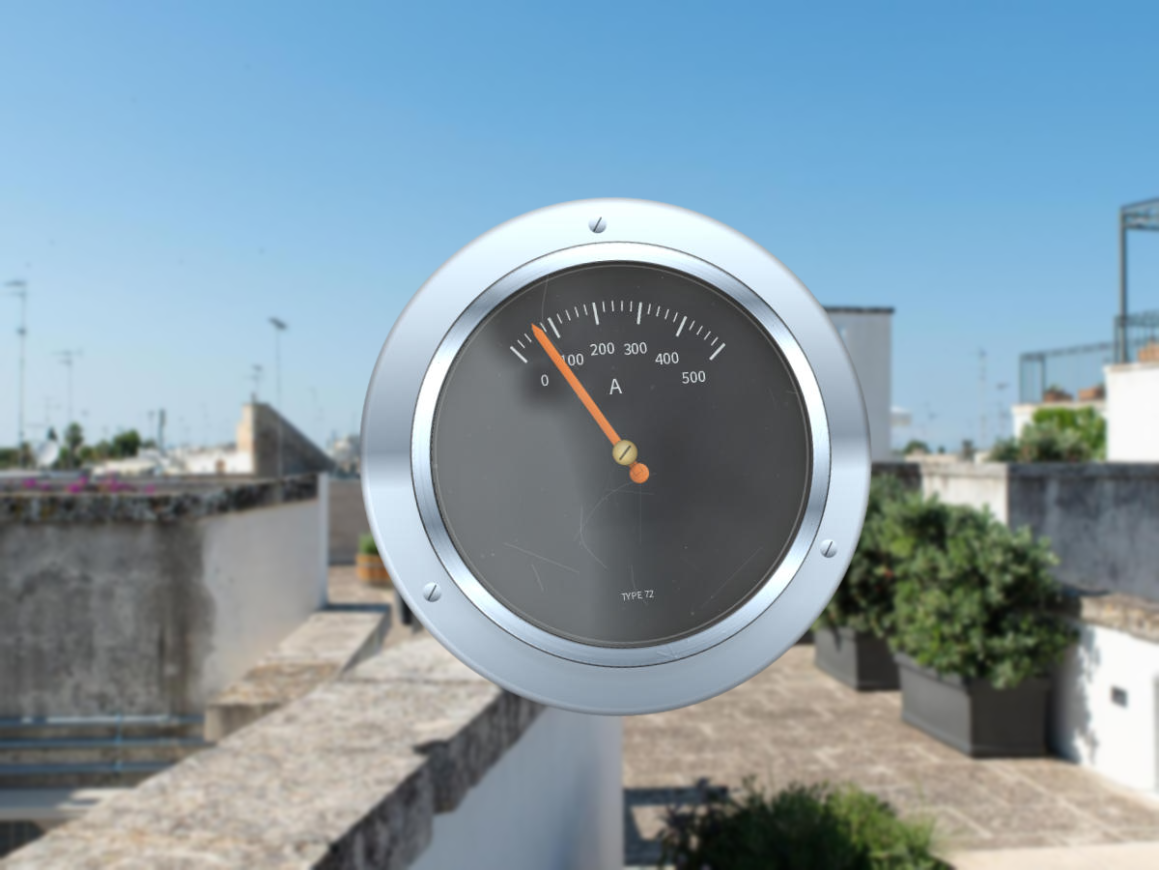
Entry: 60,A
